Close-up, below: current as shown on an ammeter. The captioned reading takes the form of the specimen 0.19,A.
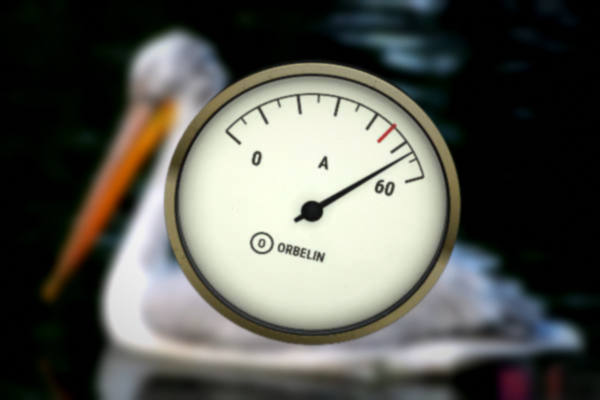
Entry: 52.5,A
